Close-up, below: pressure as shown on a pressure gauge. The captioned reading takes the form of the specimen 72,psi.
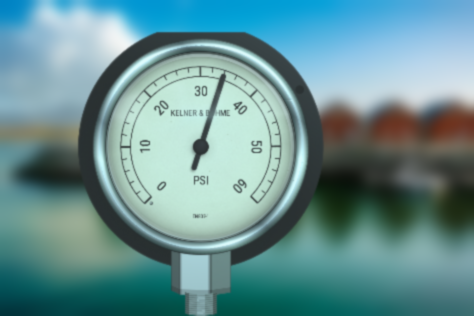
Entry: 34,psi
